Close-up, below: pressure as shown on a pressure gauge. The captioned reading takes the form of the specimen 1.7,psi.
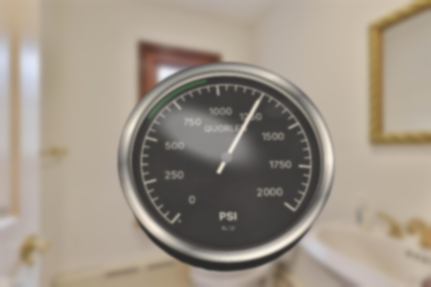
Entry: 1250,psi
